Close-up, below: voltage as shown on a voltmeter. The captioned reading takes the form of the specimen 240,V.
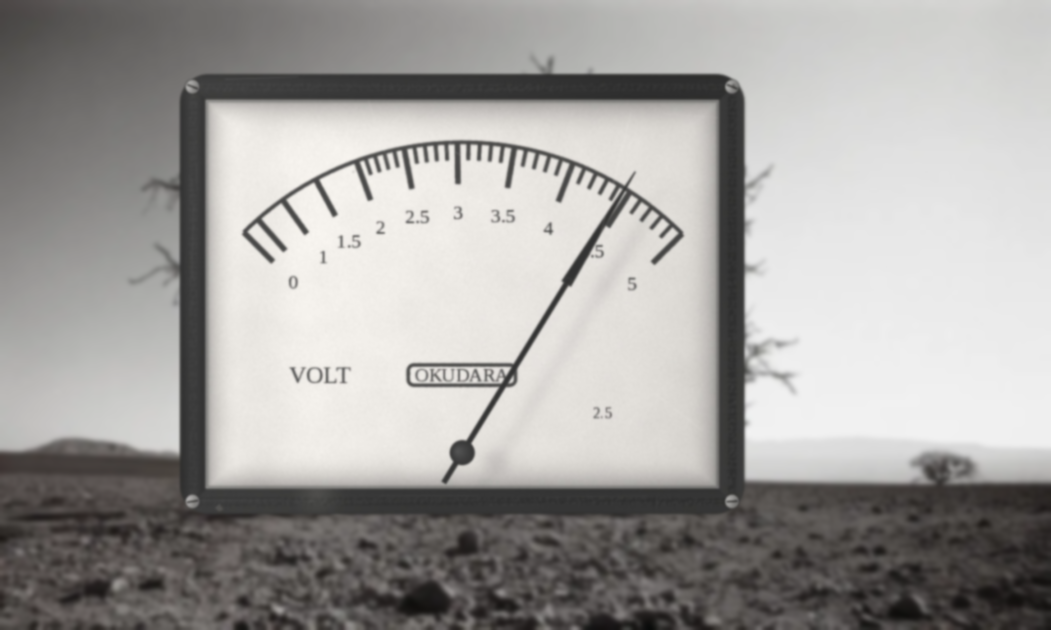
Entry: 4.45,V
